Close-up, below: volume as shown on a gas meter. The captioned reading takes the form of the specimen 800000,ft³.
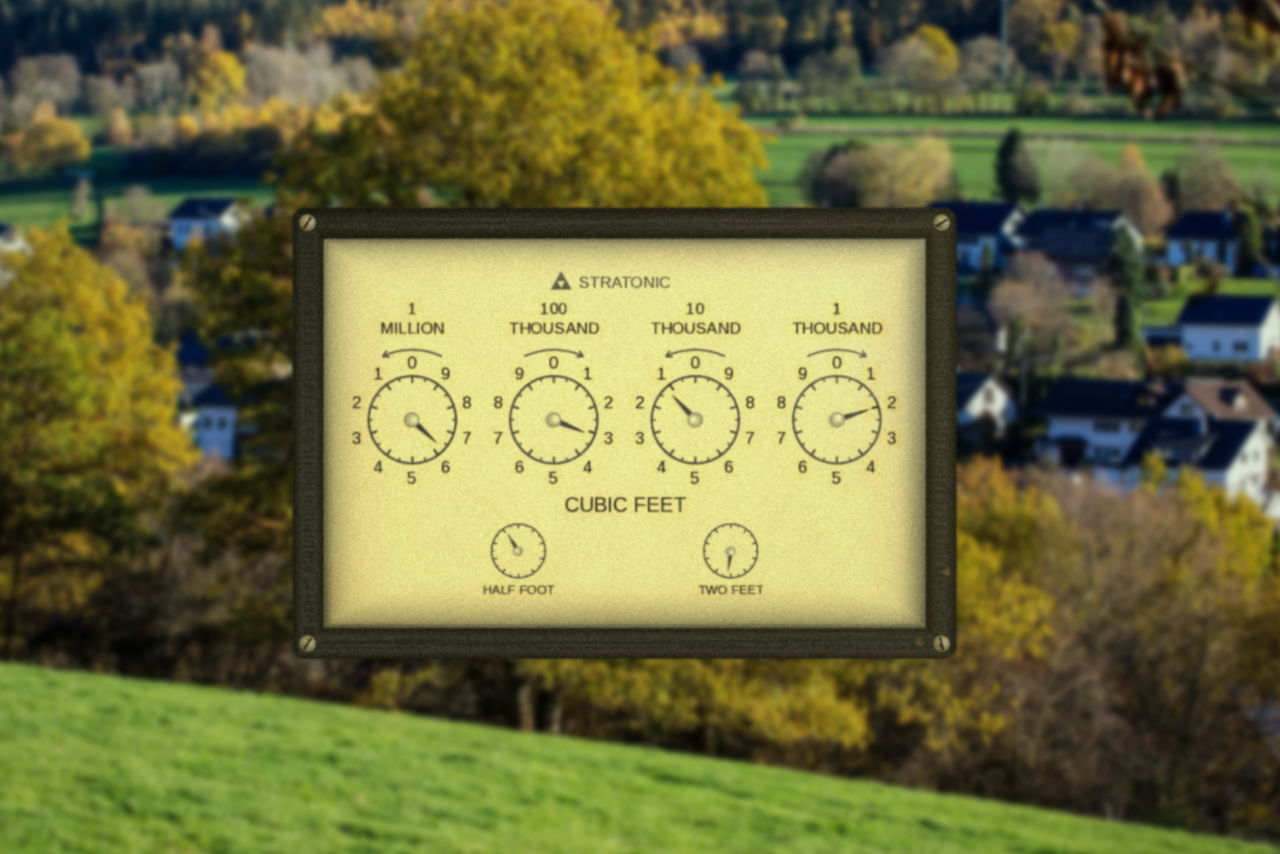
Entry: 631200,ft³
